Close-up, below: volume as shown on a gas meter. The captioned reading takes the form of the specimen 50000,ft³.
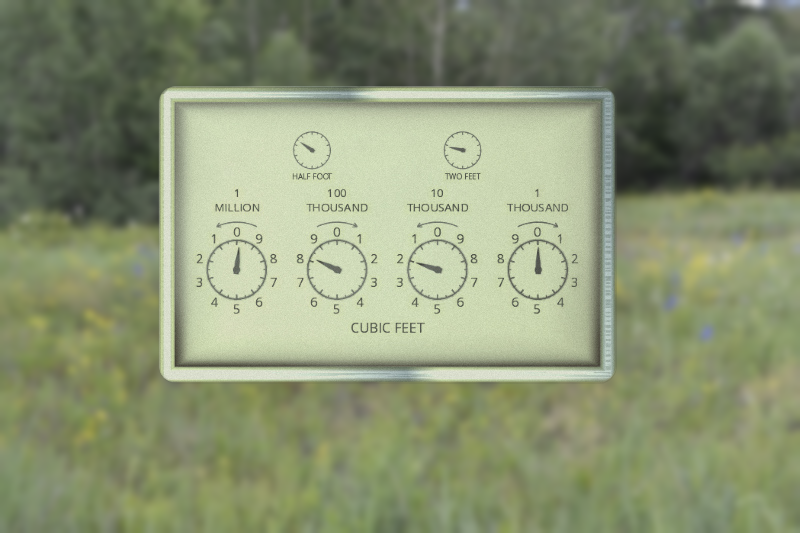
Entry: 982000,ft³
